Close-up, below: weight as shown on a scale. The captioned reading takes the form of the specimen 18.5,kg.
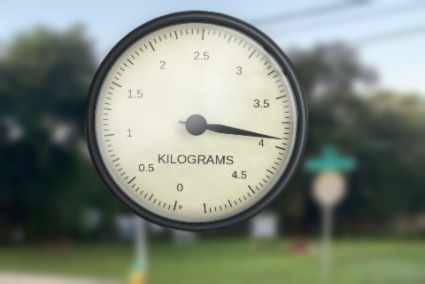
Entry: 3.9,kg
